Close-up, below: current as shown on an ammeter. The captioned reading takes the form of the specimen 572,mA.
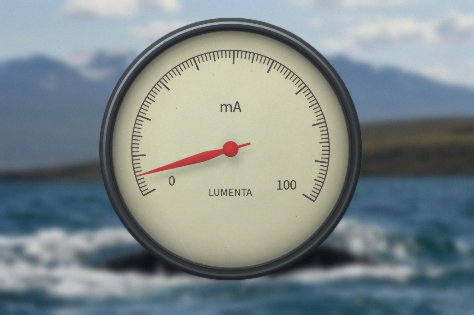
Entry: 5,mA
